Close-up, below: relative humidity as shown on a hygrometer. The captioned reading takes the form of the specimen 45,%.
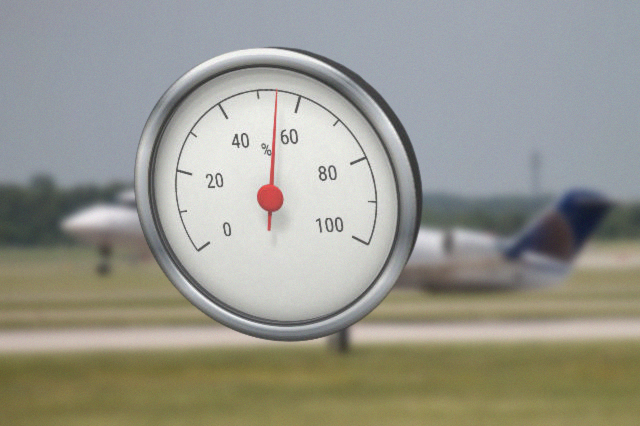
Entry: 55,%
